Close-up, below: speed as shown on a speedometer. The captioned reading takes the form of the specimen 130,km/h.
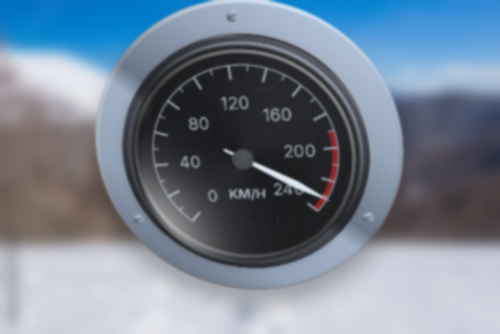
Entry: 230,km/h
